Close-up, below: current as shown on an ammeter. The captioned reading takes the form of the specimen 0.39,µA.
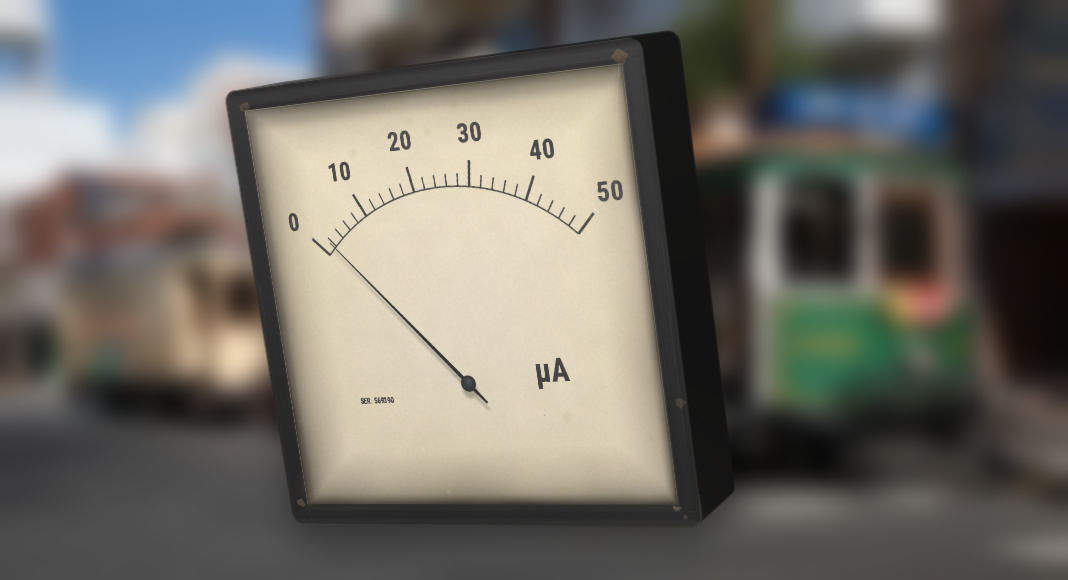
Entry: 2,µA
